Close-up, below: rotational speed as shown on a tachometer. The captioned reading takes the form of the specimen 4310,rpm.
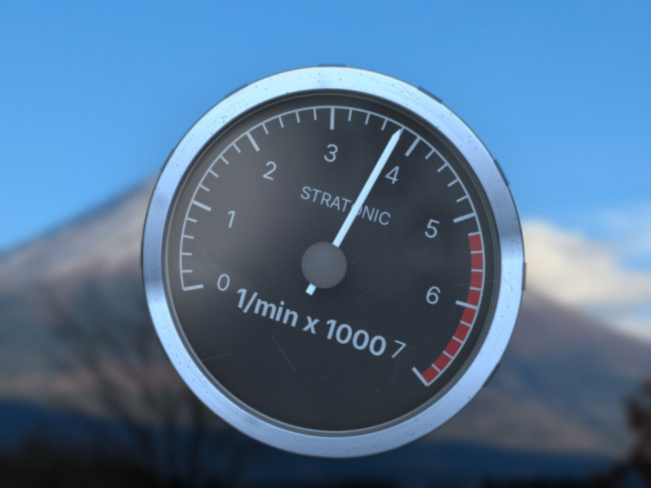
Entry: 3800,rpm
